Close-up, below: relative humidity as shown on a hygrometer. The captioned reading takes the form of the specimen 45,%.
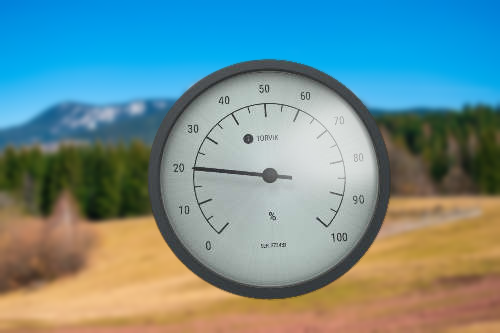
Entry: 20,%
